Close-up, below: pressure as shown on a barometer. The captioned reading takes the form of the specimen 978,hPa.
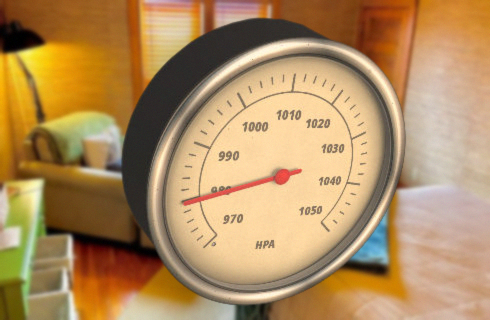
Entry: 980,hPa
